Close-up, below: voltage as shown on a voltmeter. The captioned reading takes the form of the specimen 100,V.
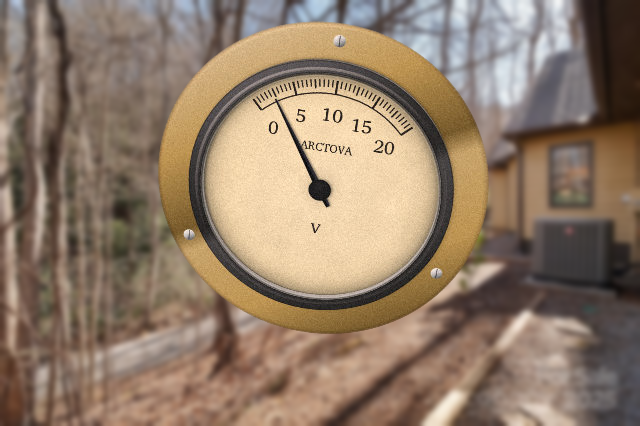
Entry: 2.5,V
